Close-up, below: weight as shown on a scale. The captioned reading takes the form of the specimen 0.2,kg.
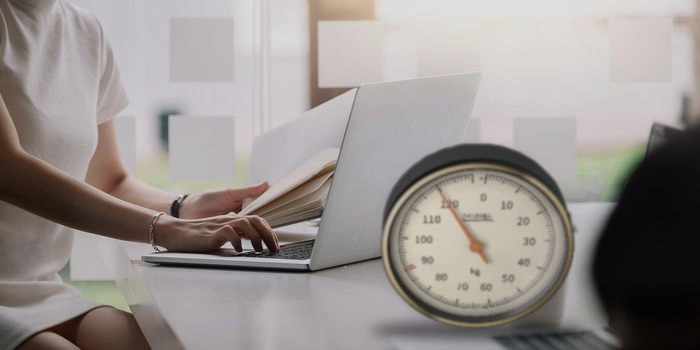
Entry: 120,kg
